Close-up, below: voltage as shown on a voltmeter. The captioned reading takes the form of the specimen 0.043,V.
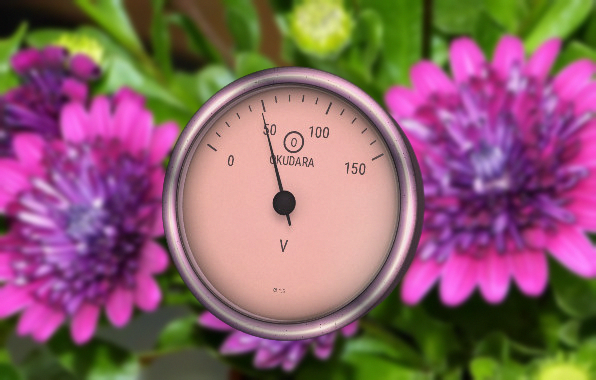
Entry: 50,V
